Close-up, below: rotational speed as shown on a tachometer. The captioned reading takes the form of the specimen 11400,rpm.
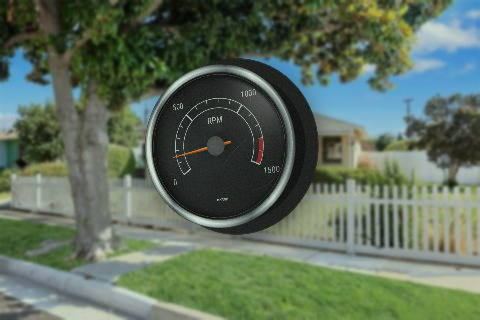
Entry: 150,rpm
